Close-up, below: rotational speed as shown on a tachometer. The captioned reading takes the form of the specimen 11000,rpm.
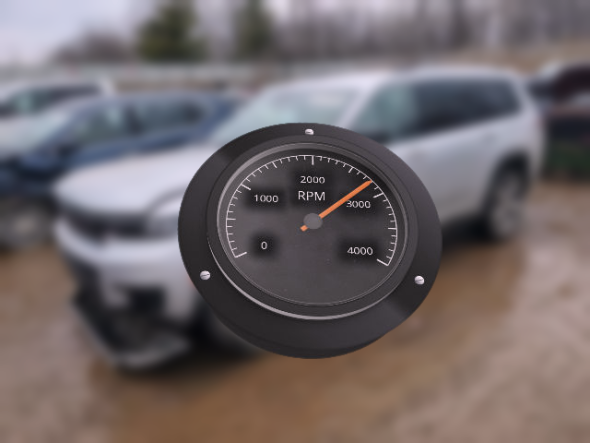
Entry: 2800,rpm
